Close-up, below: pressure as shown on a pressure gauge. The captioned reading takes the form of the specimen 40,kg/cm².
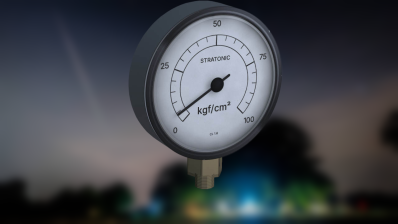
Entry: 5,kg/cm²
